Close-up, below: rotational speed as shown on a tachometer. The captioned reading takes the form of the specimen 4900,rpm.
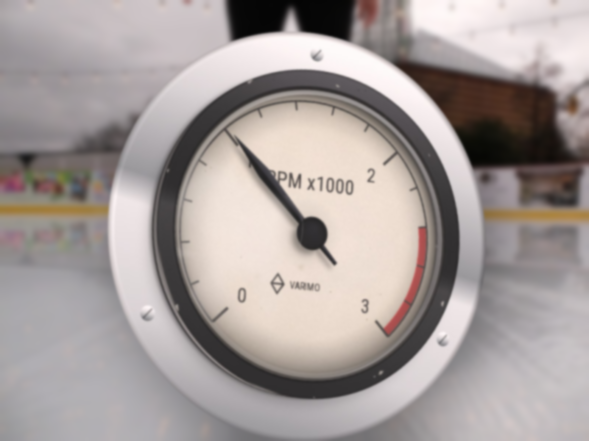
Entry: 1000,rpm
